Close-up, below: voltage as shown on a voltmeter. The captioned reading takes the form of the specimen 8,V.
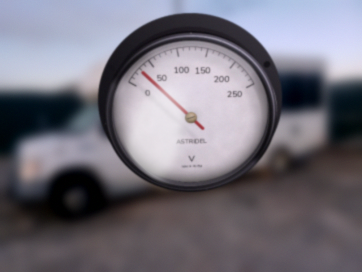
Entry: 30,V
